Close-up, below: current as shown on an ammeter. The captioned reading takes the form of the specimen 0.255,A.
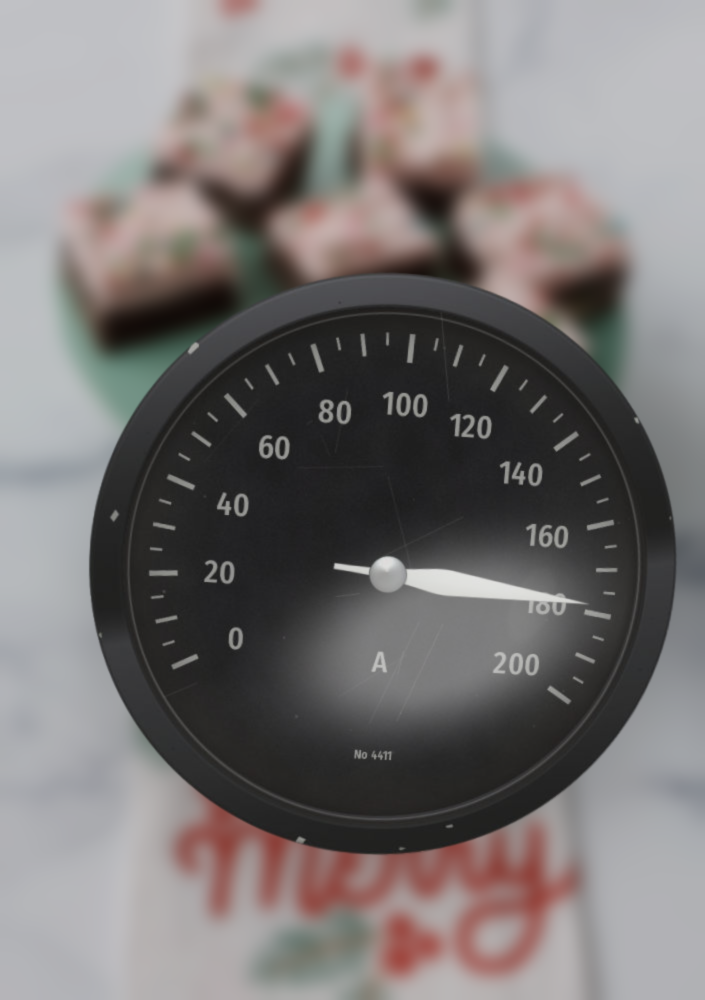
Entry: 177.5,A
